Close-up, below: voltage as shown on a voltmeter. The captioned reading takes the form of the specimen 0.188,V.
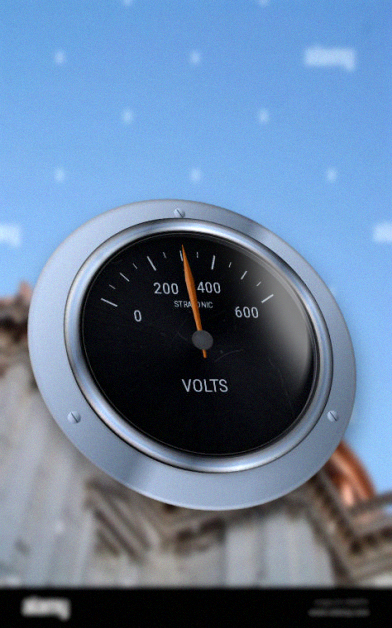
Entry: 300,V
